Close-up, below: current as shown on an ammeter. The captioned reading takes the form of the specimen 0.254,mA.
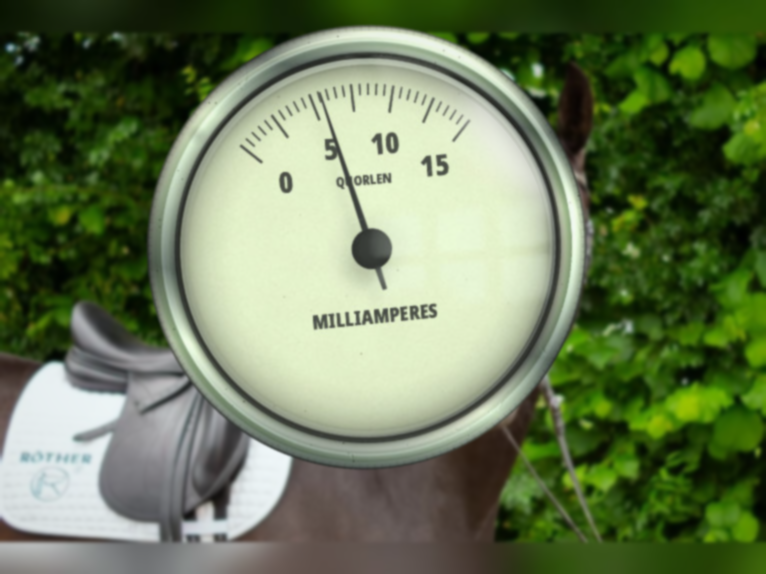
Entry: 5.5,mA
